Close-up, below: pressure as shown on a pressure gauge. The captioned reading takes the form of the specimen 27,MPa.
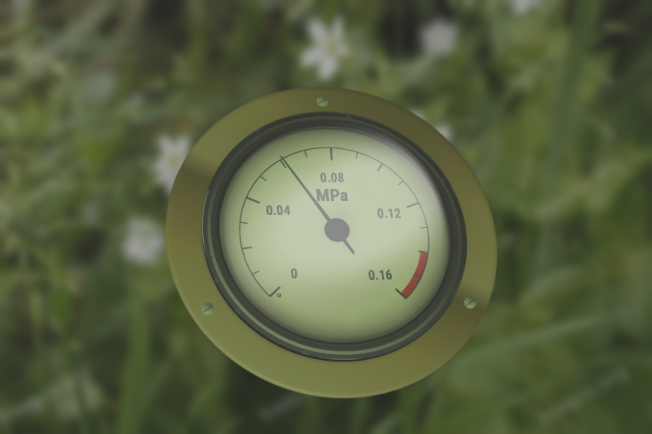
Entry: 0.06,MPa
